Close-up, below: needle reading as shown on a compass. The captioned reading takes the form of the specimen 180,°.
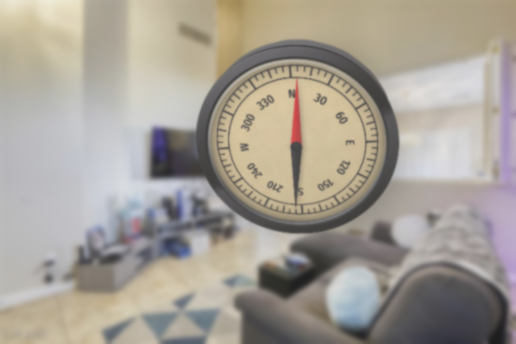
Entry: 5,°
